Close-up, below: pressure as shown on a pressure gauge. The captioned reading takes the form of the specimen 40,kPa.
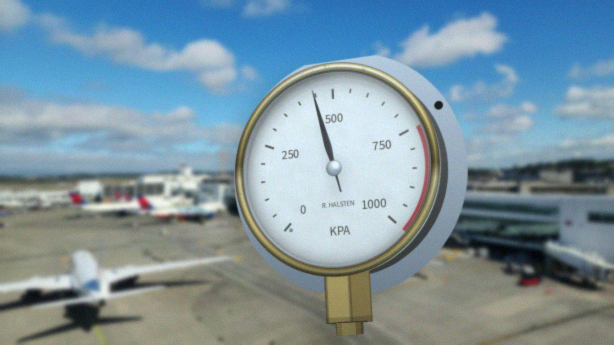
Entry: 450,kPa
